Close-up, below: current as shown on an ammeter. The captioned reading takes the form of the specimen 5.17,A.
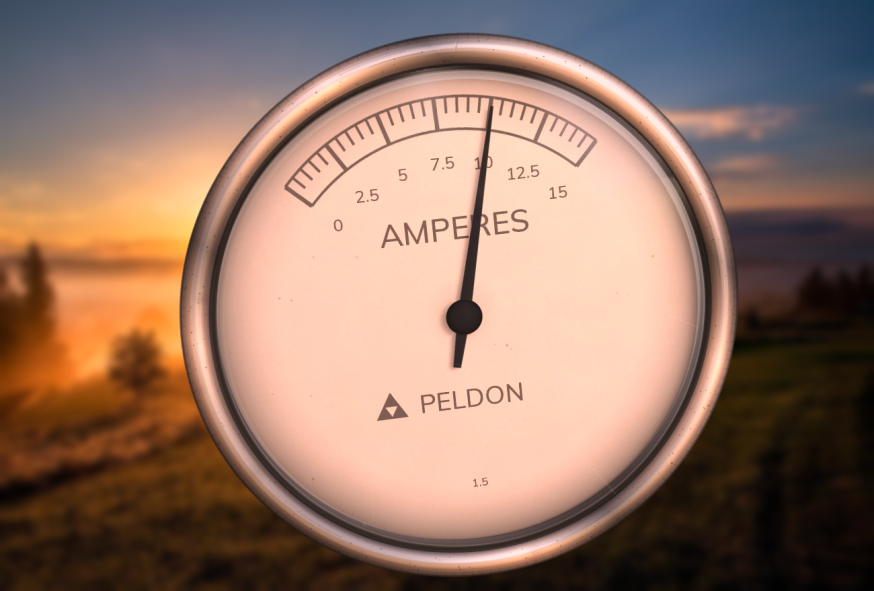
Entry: 10,A
